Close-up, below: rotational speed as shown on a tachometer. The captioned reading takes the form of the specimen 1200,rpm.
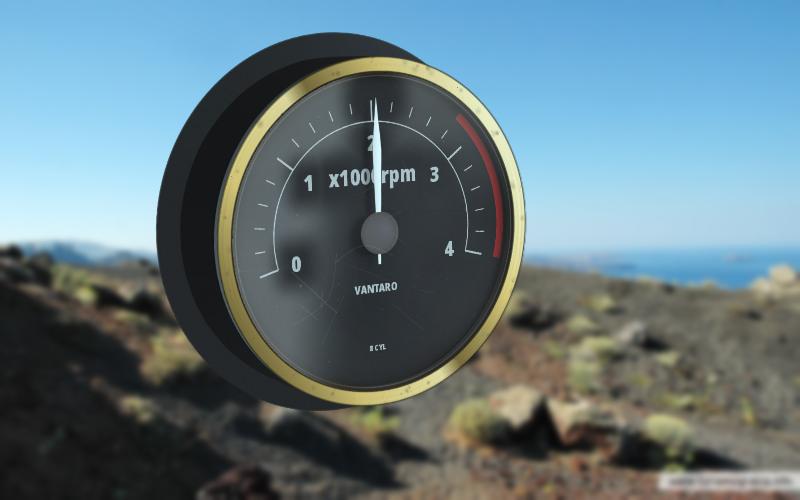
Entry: 2000,rpm
